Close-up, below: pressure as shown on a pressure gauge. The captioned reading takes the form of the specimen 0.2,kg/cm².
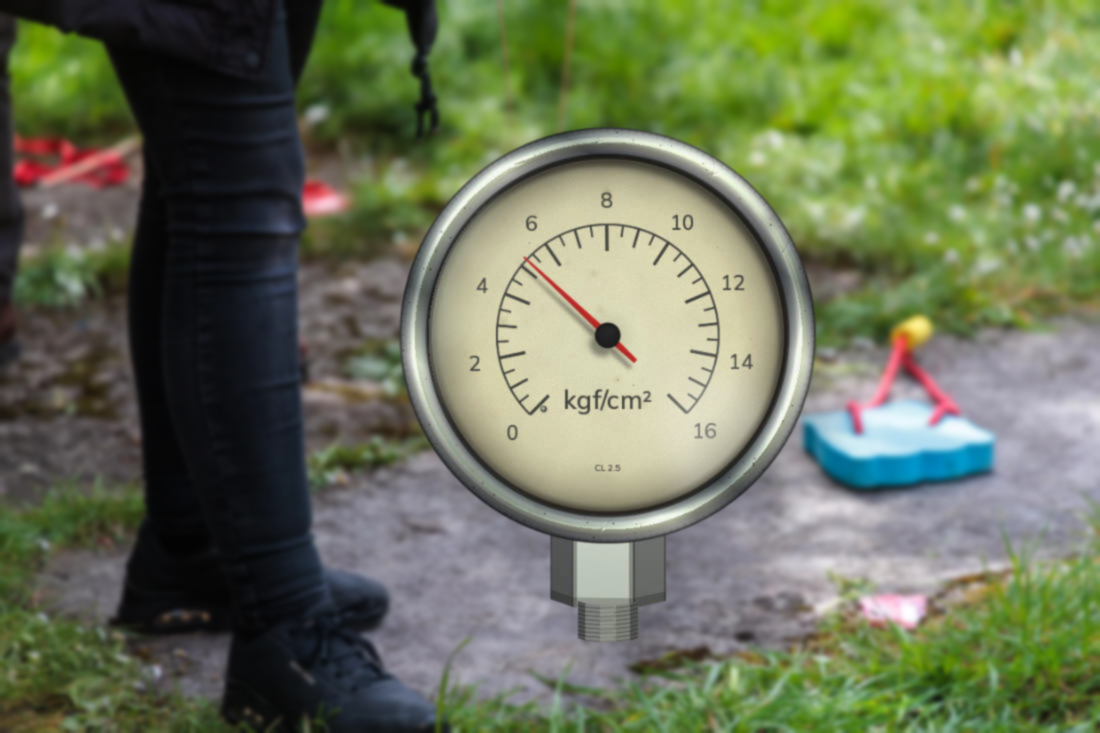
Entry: 5.25,kg/cm²
